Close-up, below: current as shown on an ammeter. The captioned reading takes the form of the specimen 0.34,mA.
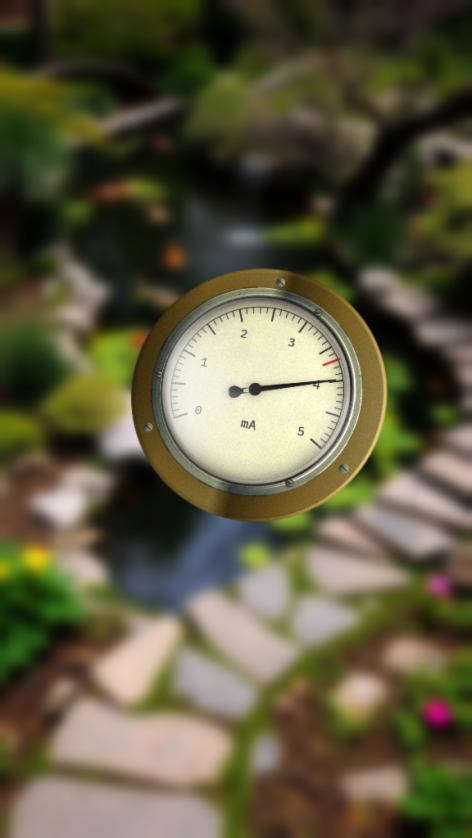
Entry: 4,mA
